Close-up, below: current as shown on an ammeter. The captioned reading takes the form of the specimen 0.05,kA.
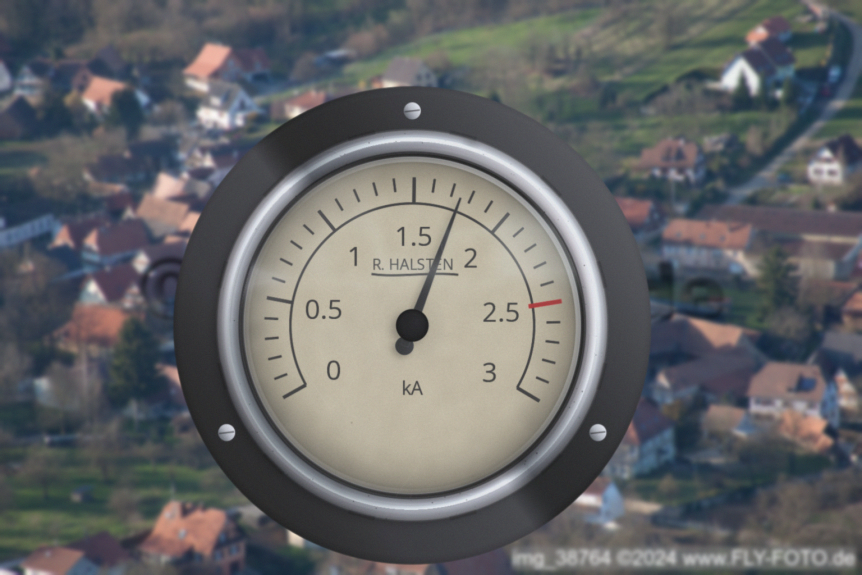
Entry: 1.75,kA
